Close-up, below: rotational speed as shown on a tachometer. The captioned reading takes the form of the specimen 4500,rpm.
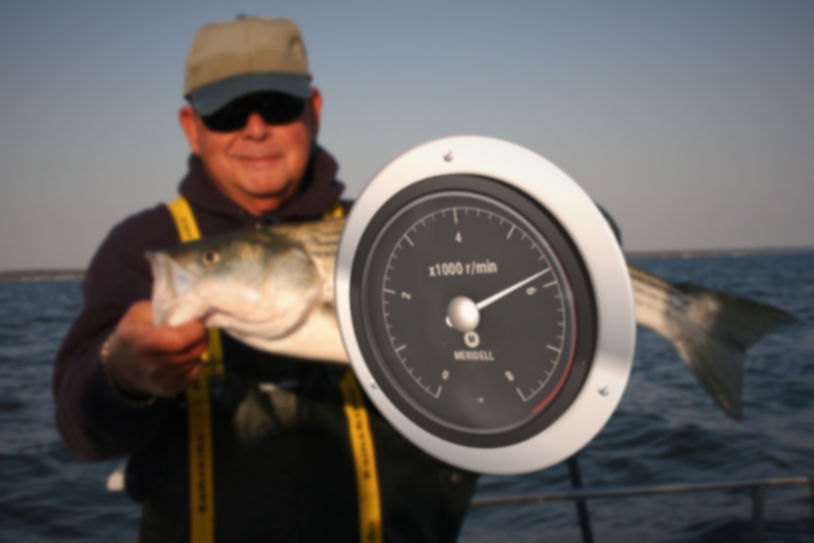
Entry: 5800,rpm
